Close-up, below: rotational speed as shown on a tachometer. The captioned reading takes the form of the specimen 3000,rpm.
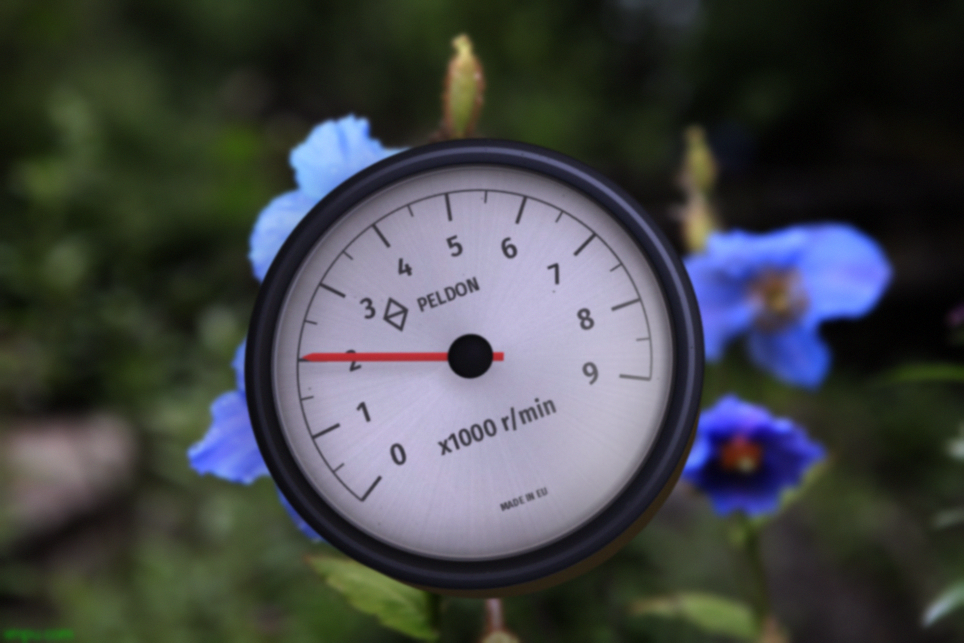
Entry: 2000,rpm
